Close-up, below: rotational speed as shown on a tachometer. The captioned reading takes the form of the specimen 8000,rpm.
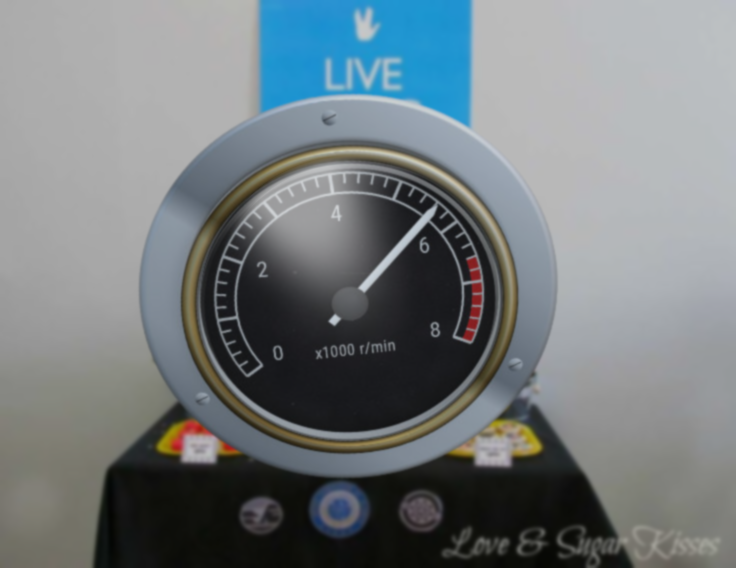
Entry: 5600,rpm
